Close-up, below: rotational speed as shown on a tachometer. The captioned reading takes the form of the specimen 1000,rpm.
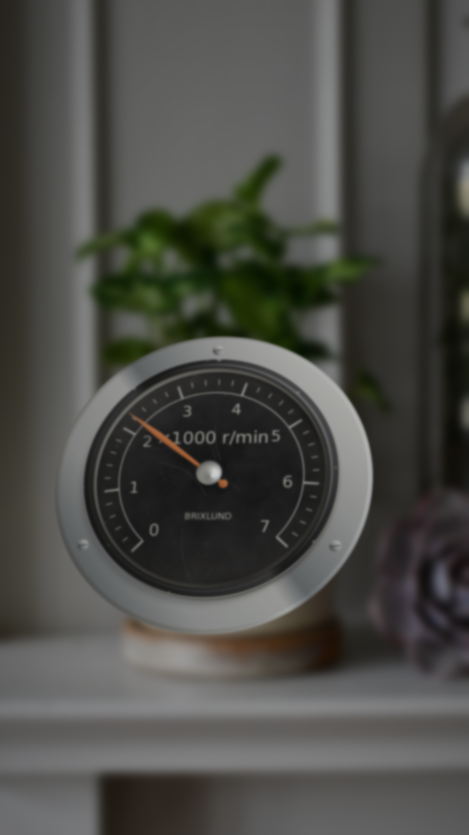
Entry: 2200,rpm
